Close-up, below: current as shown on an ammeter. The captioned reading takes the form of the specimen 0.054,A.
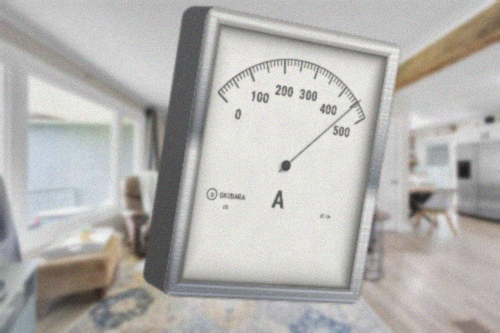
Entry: 450,A
